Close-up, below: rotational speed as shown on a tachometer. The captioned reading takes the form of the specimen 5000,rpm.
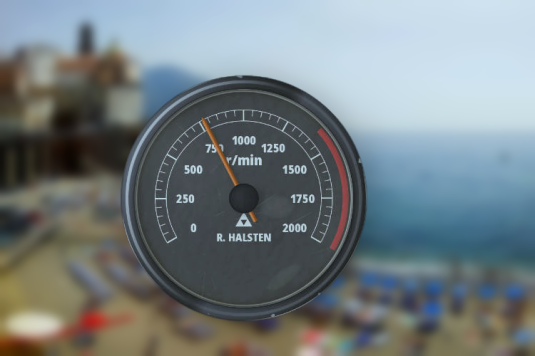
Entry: 775,rpm
